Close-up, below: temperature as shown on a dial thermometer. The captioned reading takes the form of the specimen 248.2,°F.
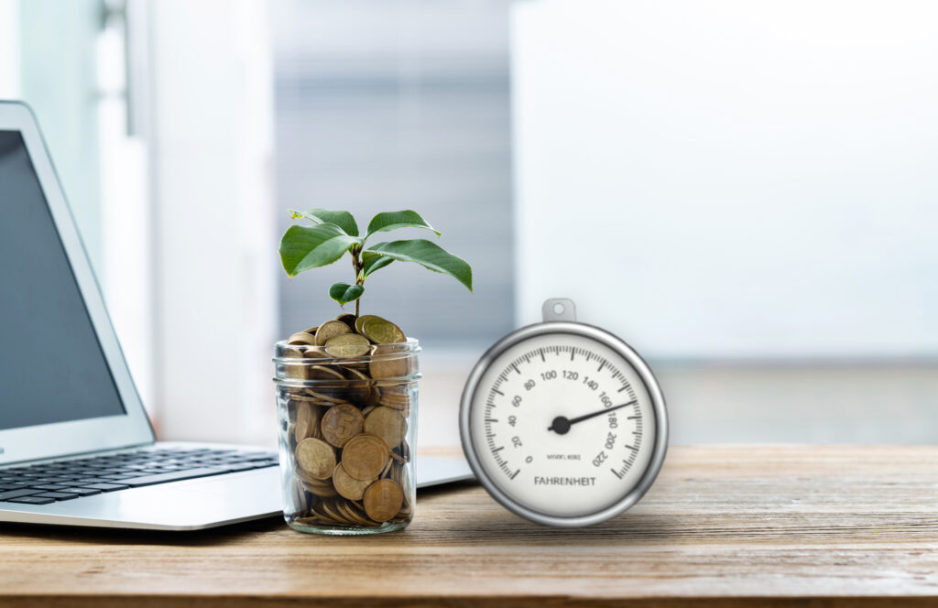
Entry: 170,°F
